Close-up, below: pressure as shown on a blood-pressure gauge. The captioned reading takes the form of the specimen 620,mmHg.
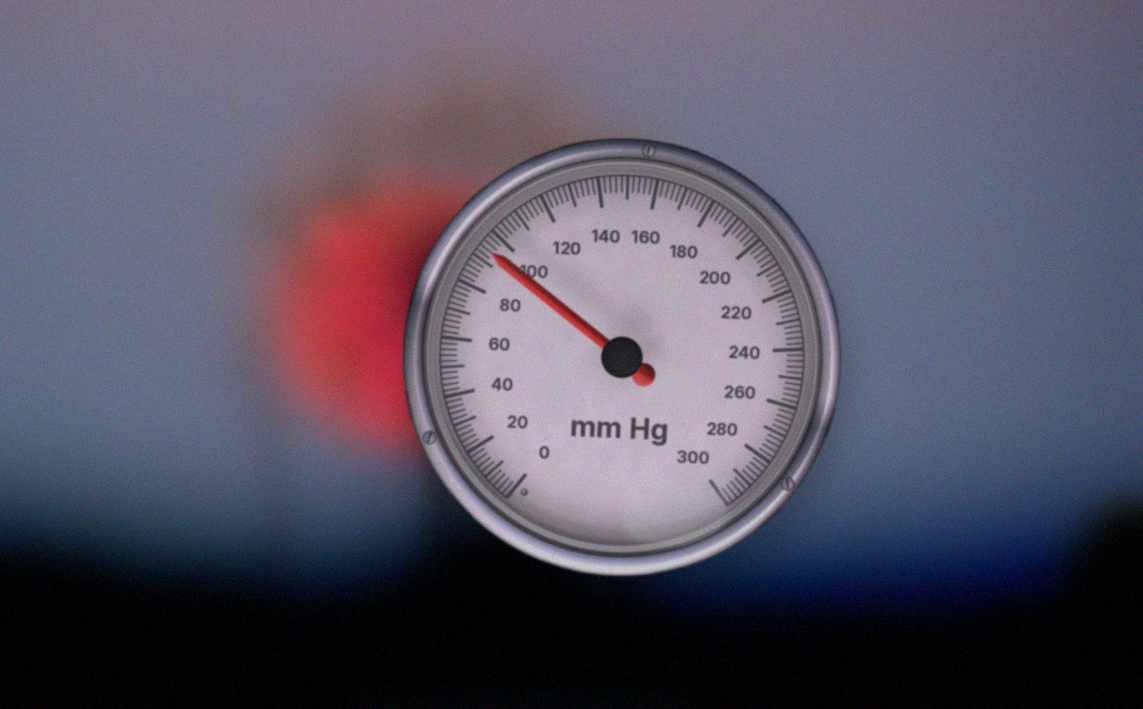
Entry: 94,mmHg
